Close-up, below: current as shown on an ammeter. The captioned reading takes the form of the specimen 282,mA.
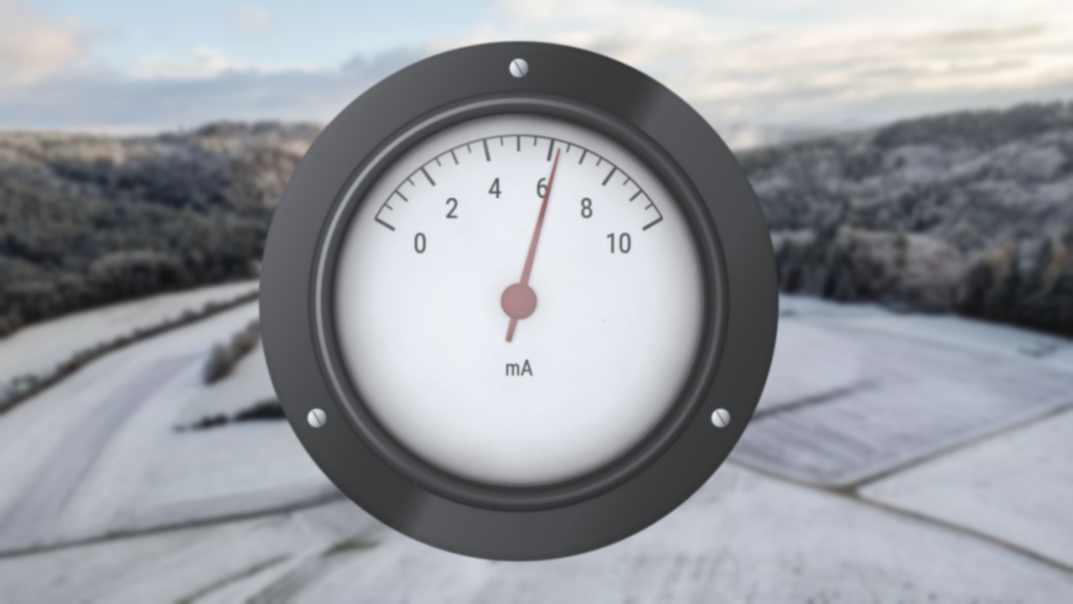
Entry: 6.25,mA
